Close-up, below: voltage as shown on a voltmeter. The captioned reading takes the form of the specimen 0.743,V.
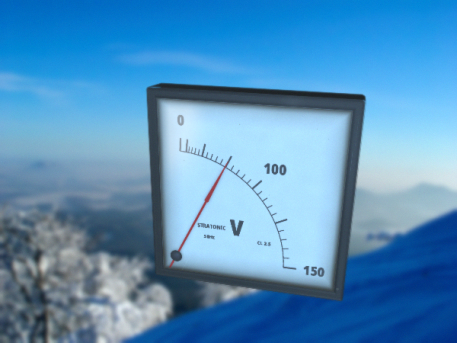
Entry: 75,V
